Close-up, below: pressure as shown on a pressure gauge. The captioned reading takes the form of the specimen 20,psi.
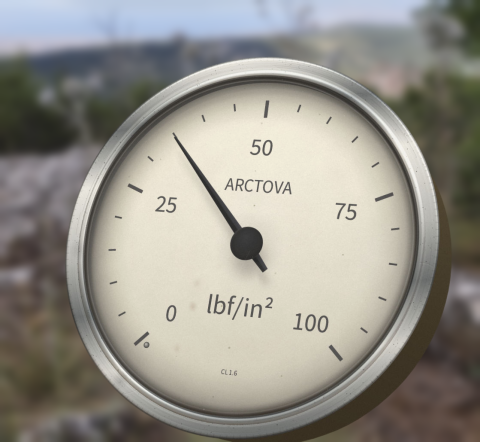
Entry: 35,psi
